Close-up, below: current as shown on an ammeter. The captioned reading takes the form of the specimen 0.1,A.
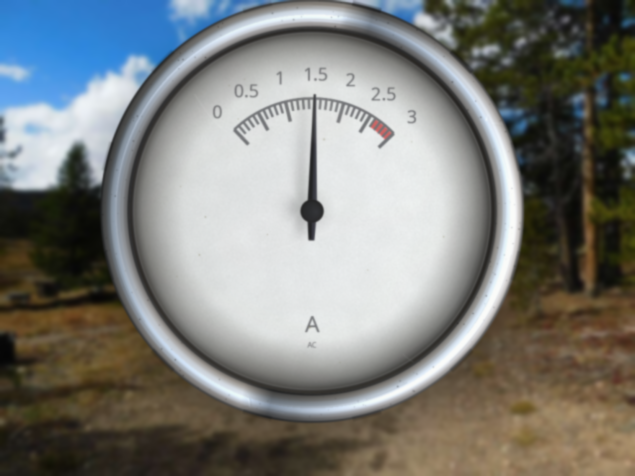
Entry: 1.5,A
